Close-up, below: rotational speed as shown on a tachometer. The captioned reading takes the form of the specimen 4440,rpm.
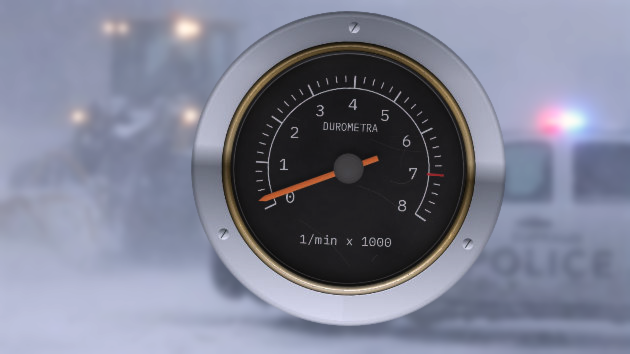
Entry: 200,rpm
